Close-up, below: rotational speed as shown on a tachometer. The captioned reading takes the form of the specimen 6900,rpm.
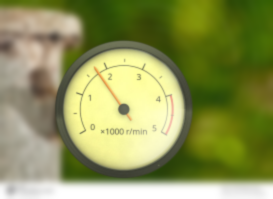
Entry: 1750,rpm
